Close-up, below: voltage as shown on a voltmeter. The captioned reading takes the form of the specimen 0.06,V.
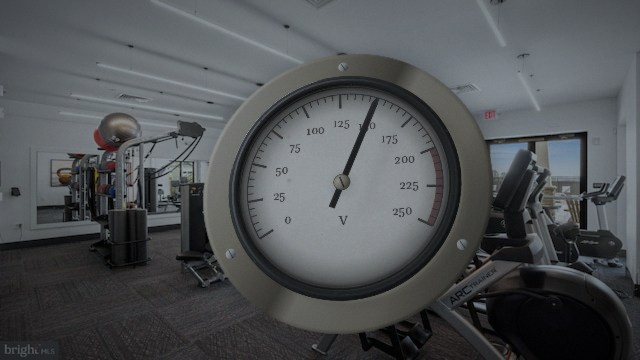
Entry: 150,V
